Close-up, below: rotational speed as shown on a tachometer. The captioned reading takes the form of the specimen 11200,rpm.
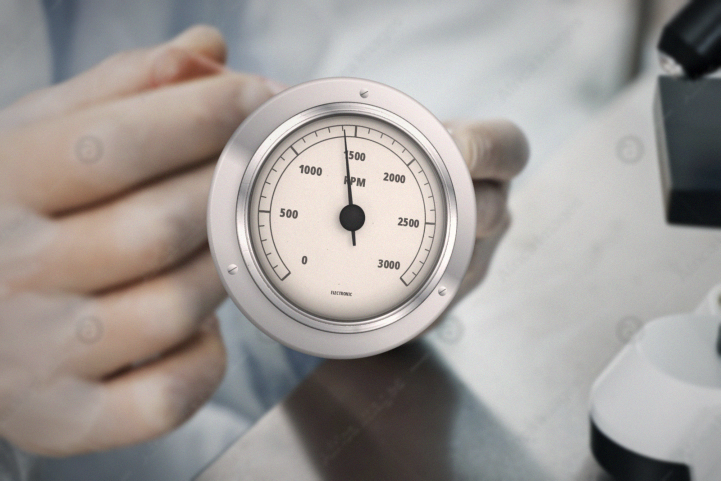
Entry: 1400,rpm
